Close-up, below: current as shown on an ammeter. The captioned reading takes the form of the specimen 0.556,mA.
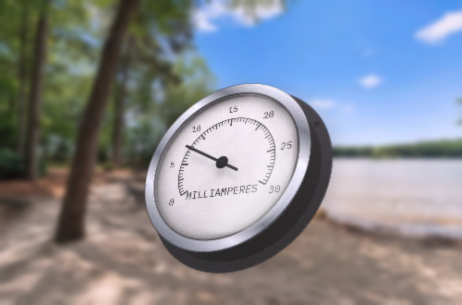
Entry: 7.5,mA
